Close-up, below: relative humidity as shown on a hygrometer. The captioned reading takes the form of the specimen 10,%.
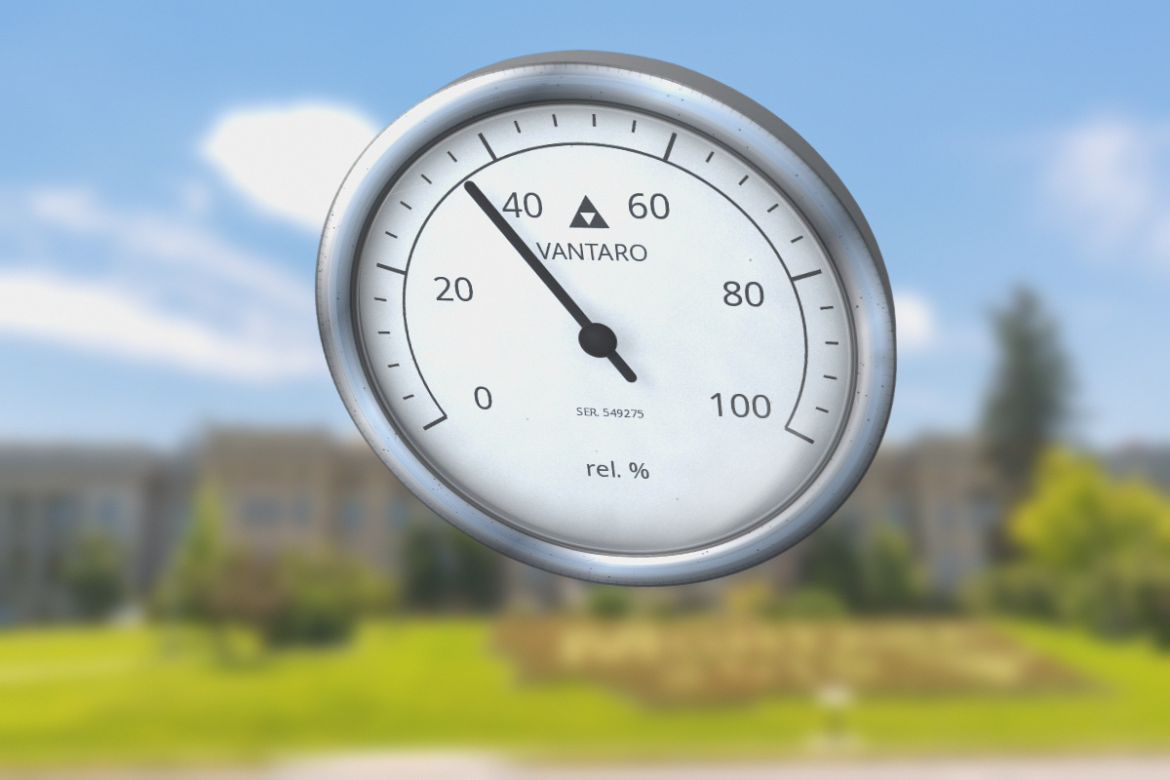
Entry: 36,%
